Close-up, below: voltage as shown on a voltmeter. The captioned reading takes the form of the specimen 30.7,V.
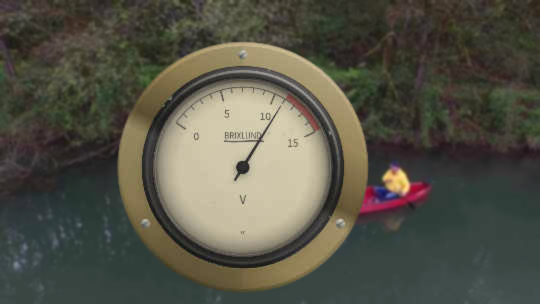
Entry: 11,V
